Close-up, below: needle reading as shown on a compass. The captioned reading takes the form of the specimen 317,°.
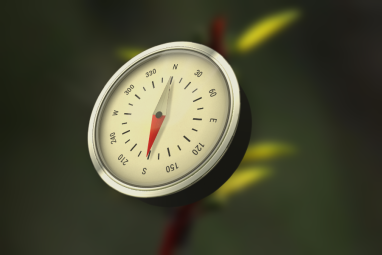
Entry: 180,°
